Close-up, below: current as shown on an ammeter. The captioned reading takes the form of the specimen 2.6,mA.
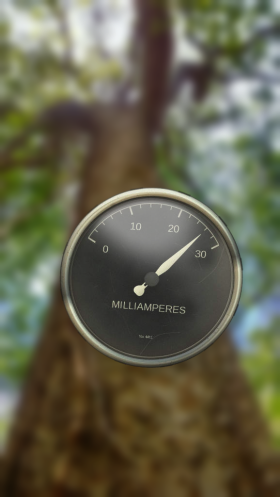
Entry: 26,mA
